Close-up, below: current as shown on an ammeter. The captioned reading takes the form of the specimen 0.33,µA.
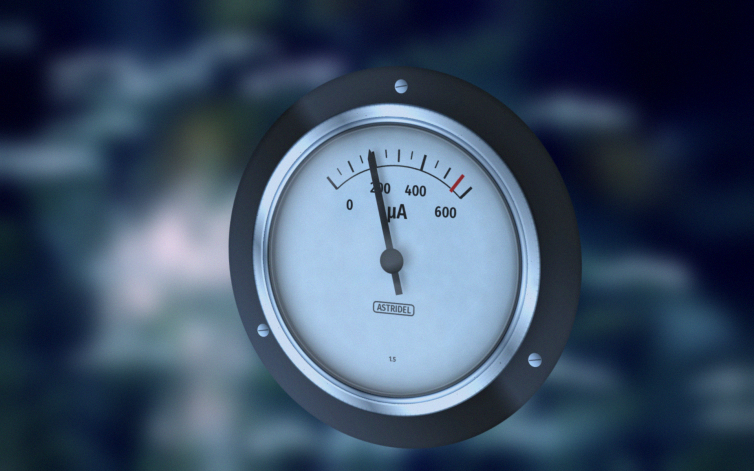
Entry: 200,µA
